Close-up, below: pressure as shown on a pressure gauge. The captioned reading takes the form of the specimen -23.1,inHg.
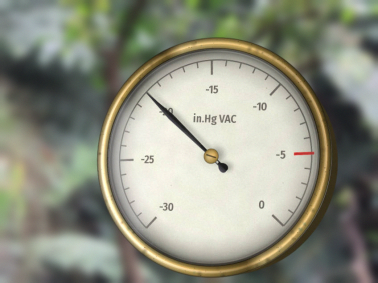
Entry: -20,inHg
